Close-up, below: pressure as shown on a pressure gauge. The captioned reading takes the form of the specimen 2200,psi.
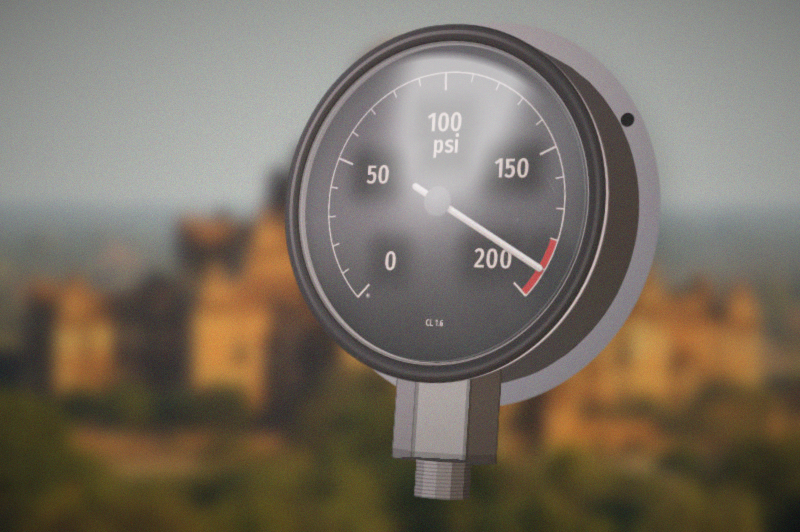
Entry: 190,psi
